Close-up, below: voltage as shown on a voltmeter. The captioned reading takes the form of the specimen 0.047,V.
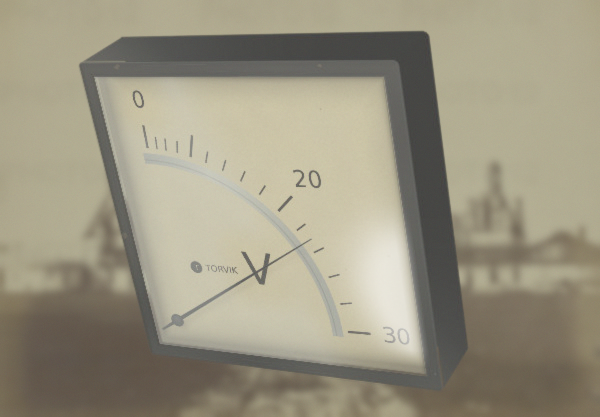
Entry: 23,V
